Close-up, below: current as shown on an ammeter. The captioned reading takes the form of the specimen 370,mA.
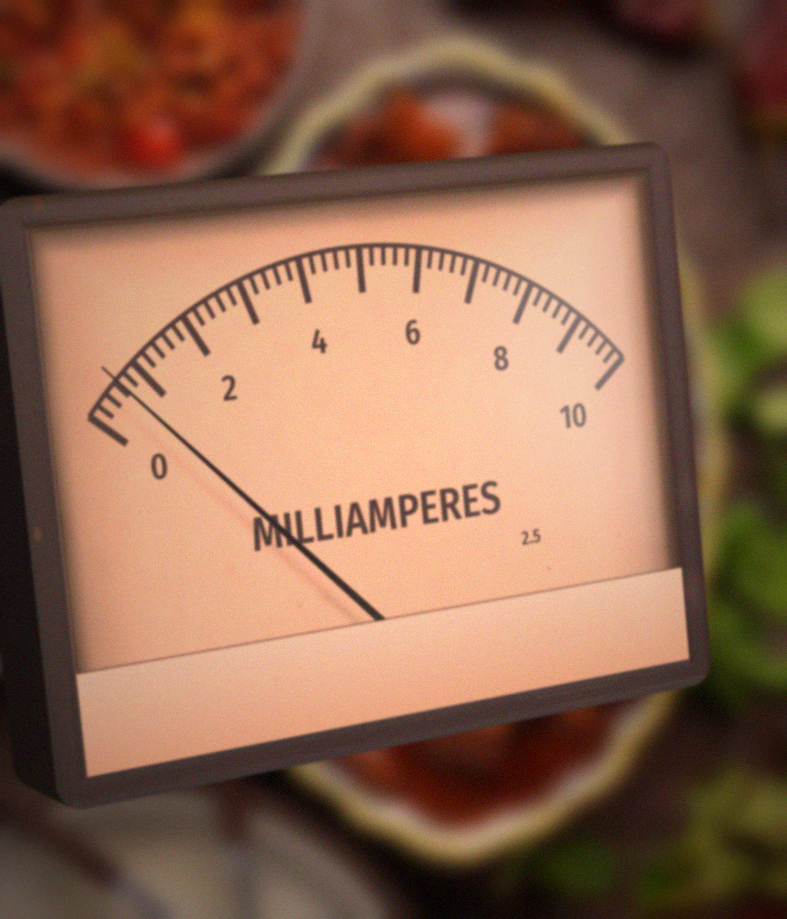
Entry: 0.6,mA
